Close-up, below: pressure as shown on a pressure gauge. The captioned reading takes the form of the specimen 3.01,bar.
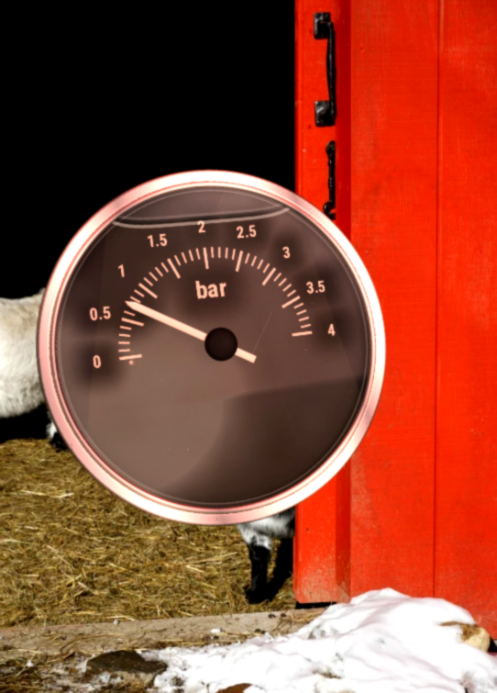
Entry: 0.7,bar
